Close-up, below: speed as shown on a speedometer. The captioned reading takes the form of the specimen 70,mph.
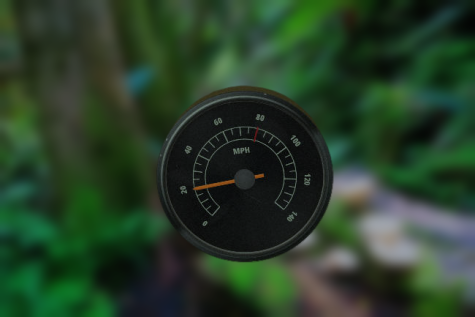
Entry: 20,mph
